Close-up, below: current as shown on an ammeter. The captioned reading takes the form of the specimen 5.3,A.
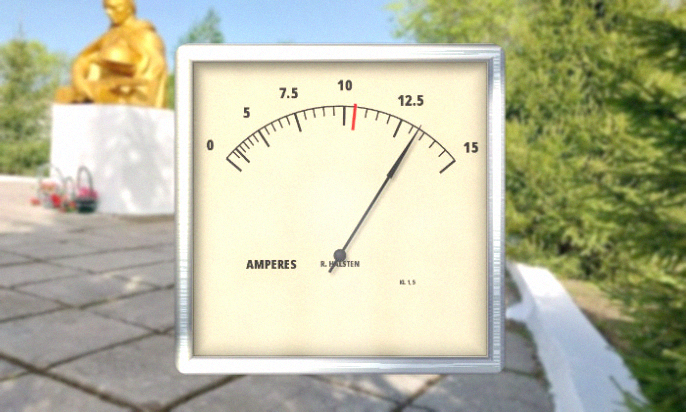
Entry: 13.25,A
